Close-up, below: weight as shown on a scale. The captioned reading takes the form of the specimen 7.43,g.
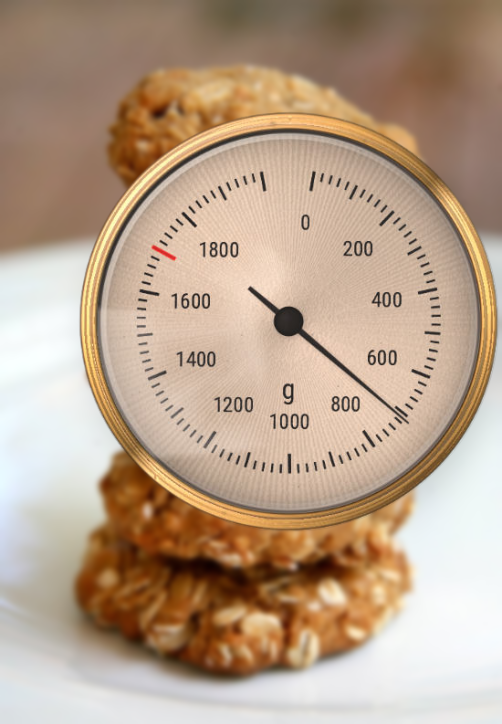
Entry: 710,g
